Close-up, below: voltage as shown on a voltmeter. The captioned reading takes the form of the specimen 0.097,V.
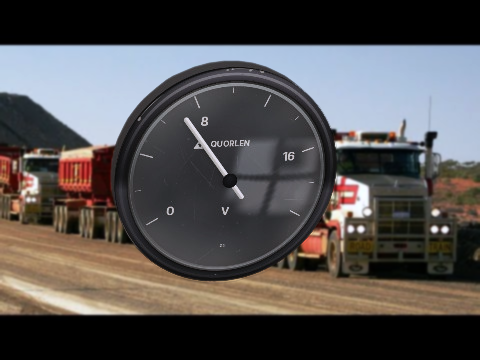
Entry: 7,V
